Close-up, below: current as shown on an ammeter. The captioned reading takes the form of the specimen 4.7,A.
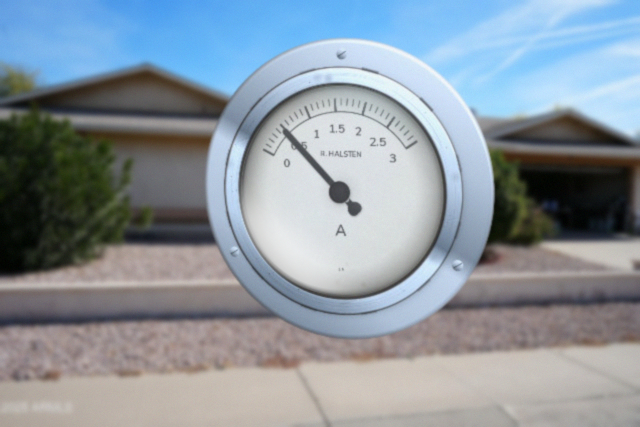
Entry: 0.5,A
